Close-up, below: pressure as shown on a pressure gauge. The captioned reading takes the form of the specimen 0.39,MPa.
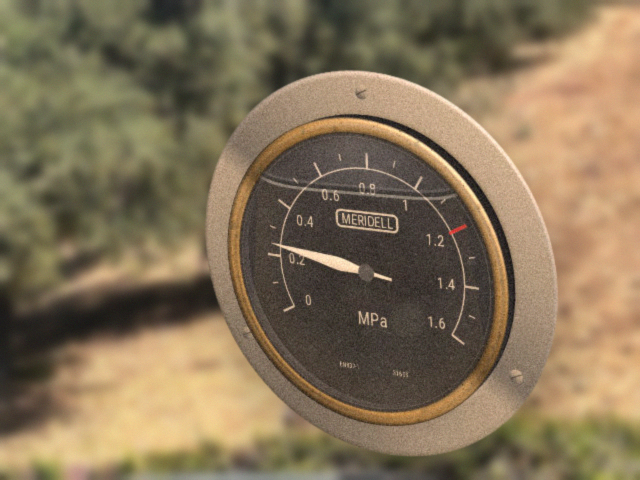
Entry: 0.25,MPa
